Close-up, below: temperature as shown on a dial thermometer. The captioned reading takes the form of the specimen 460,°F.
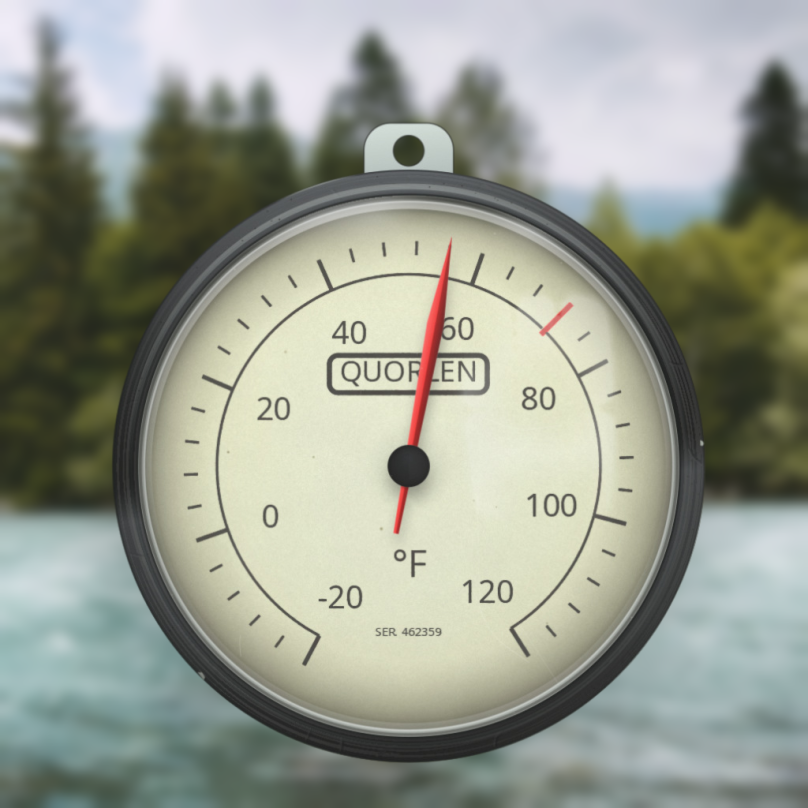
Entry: 56,°F
